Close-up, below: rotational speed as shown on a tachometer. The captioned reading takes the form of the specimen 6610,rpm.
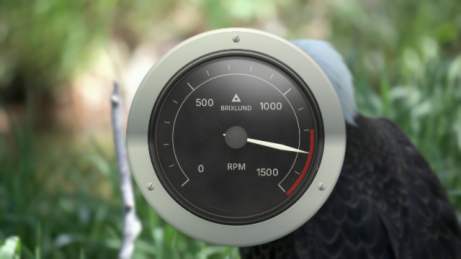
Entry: 1300,rpm
